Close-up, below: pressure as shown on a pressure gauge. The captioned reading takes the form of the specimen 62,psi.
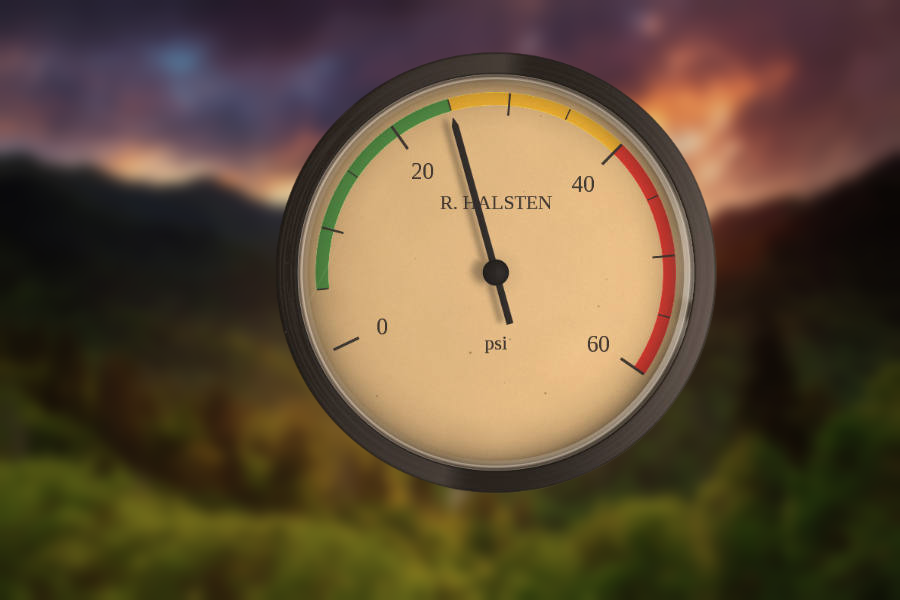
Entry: 25,psi
